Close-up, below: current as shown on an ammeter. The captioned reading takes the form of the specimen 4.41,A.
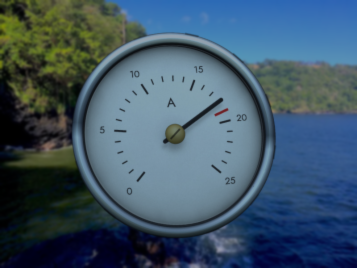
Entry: 18,A
